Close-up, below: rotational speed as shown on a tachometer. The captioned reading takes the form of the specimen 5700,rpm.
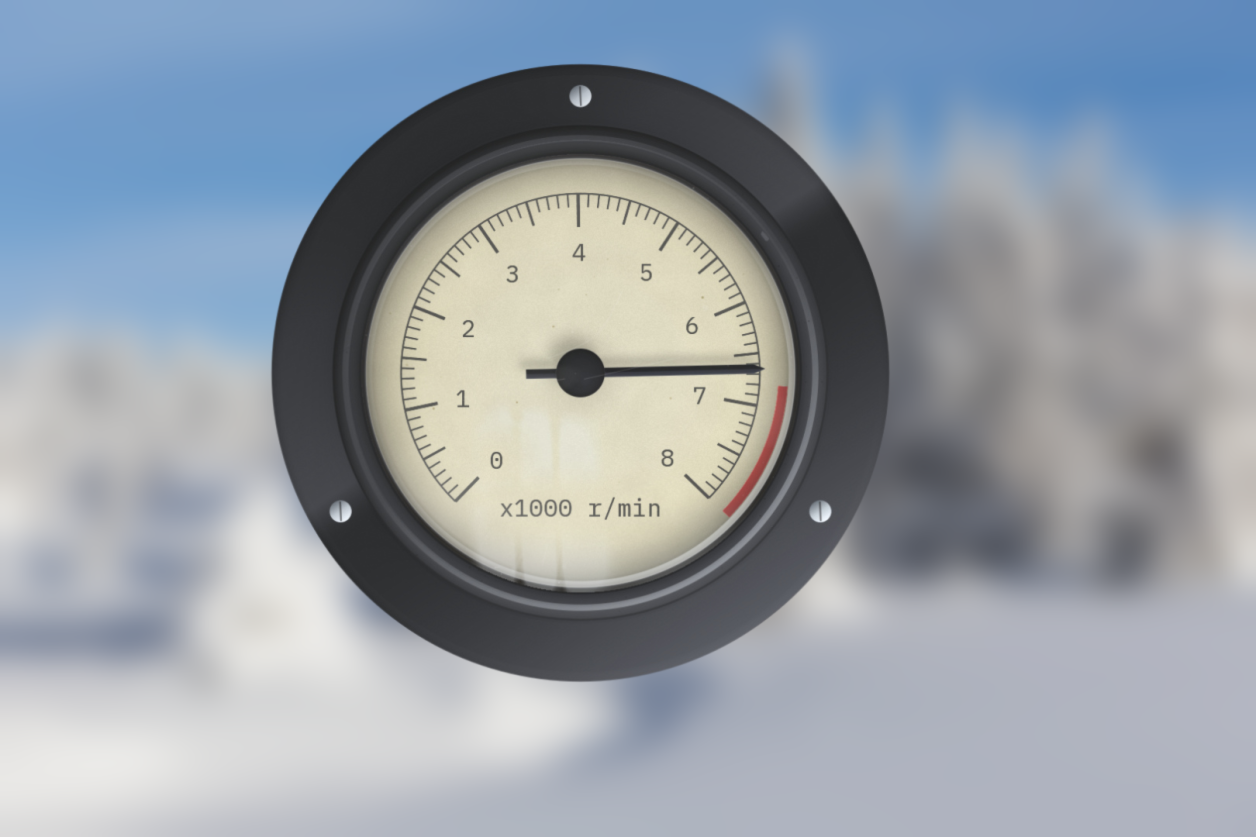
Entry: 6650,rpm
